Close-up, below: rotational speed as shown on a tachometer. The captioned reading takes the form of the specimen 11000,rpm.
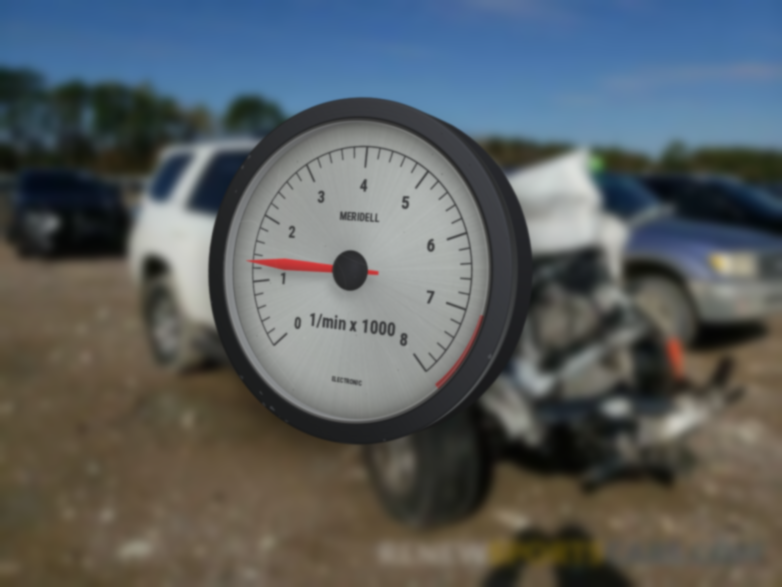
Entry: 1300,rpm
